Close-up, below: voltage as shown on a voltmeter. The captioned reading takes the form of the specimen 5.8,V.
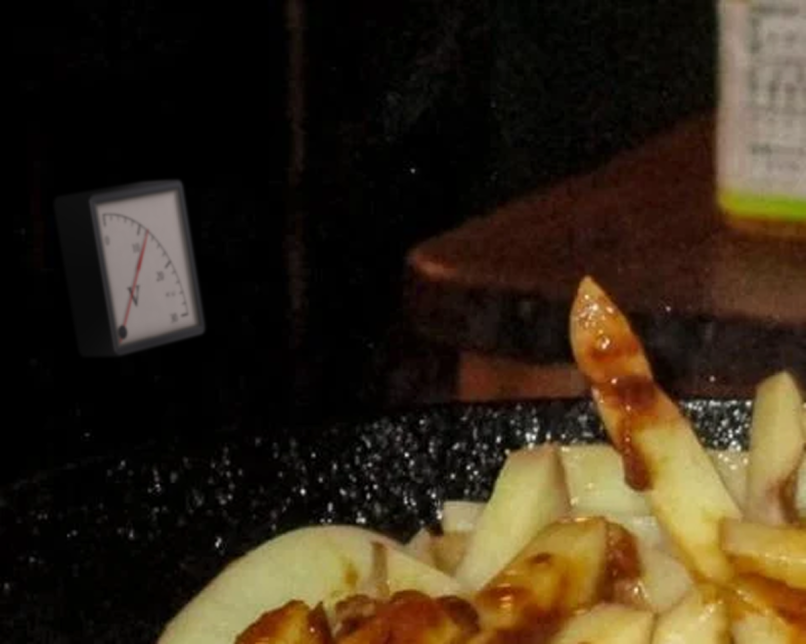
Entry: 12,V
